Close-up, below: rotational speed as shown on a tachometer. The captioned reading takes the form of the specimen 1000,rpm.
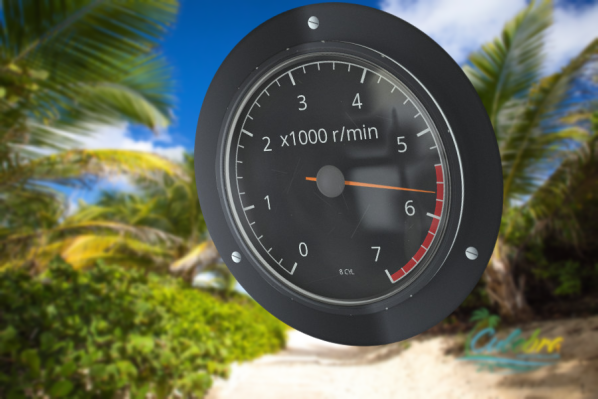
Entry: 5700,rpm
